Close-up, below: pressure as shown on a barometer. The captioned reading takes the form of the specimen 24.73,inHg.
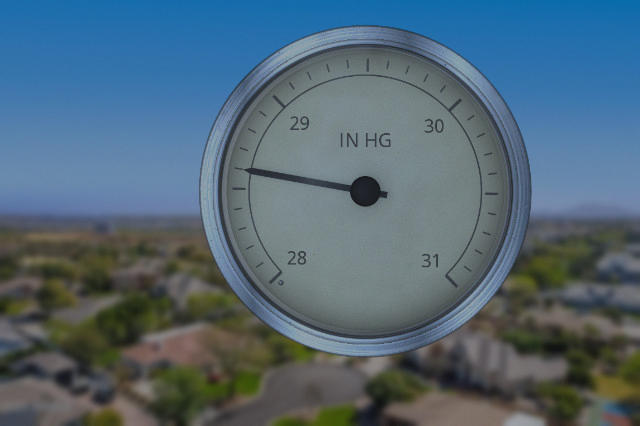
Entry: 28.6,inHg
